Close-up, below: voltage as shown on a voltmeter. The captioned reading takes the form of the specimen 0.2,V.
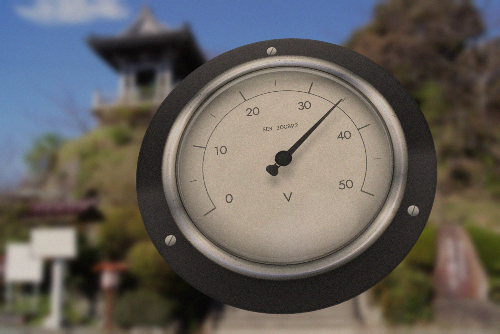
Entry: 35,V
